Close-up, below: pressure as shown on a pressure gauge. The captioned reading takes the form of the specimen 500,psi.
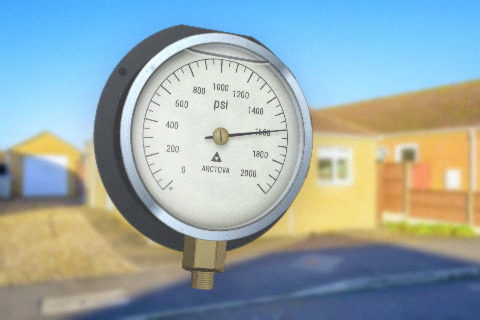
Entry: 1600,psi
